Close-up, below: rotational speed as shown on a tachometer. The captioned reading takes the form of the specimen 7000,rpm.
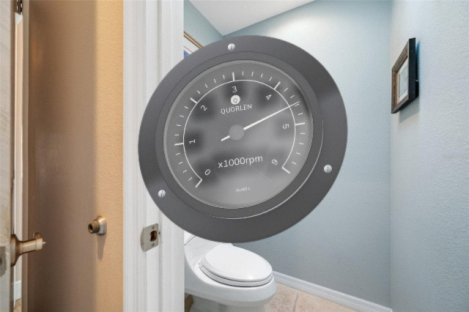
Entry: 4600,rpm
